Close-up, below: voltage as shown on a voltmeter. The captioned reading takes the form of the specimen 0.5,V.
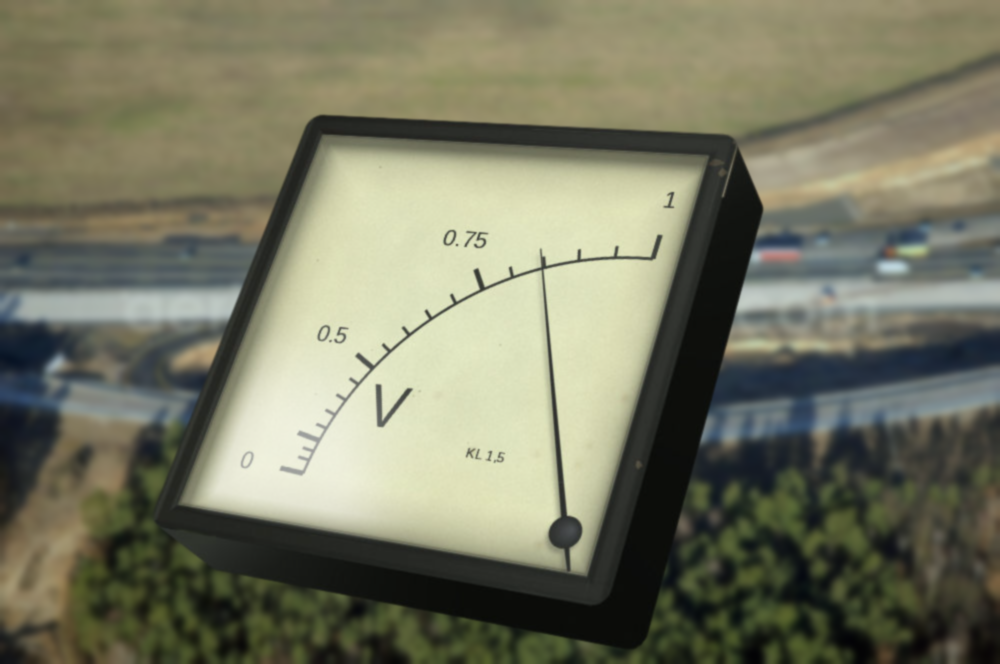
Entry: 0.85,V
